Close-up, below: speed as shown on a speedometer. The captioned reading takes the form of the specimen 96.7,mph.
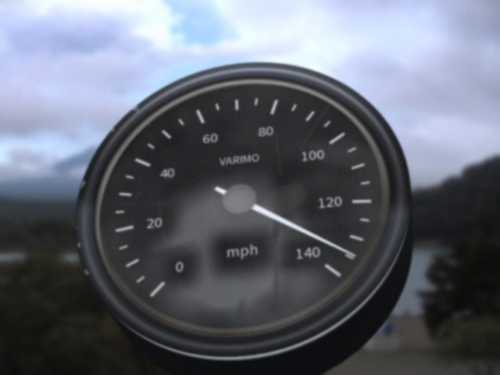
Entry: 135,mph
